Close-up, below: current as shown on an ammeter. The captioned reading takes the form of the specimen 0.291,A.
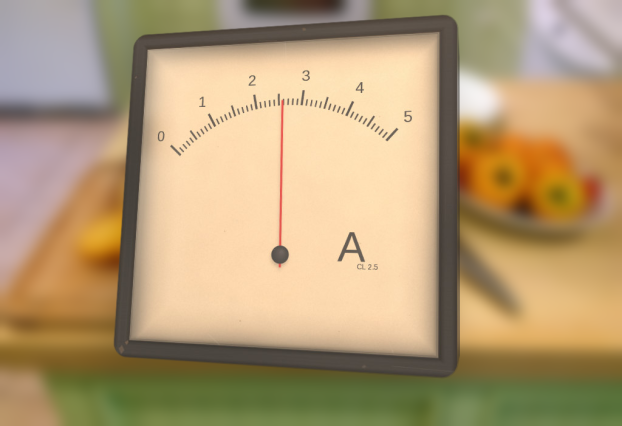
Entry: 2.6,A
